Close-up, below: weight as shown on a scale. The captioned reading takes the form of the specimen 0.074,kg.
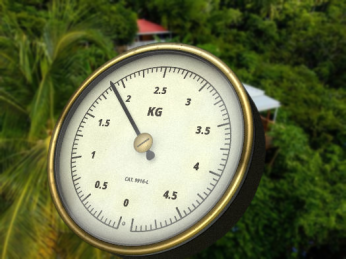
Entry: 1.9,kg
